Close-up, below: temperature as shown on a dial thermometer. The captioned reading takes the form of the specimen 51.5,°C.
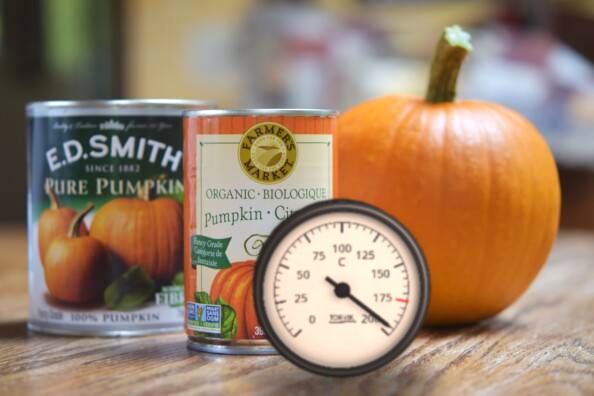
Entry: 195,°C
